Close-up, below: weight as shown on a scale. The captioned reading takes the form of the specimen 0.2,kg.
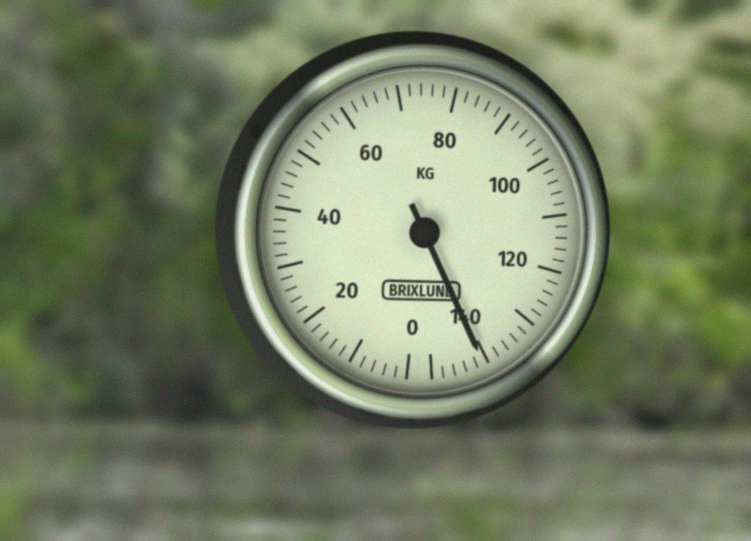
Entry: 141,kg
